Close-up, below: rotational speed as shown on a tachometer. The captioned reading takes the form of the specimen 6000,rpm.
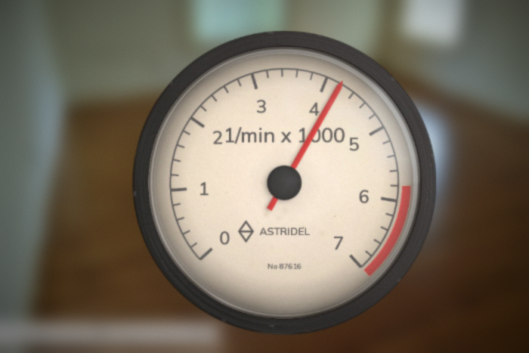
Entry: 4200,rpm
